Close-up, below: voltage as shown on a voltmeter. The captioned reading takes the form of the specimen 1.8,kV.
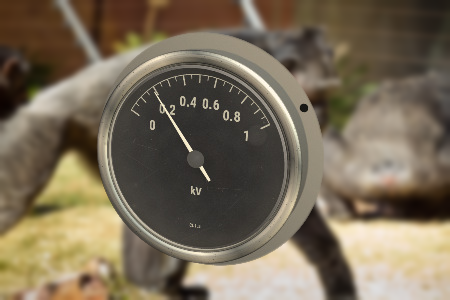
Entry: 0.2,kV
